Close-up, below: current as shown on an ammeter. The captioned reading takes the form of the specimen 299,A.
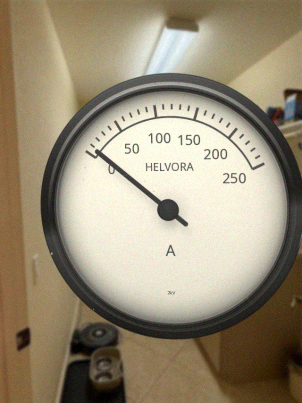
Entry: 10,A
